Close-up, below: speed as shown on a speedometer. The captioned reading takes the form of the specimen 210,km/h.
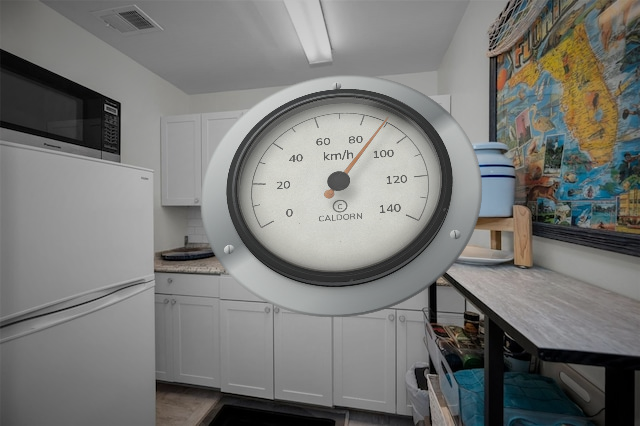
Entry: 90,km/h
